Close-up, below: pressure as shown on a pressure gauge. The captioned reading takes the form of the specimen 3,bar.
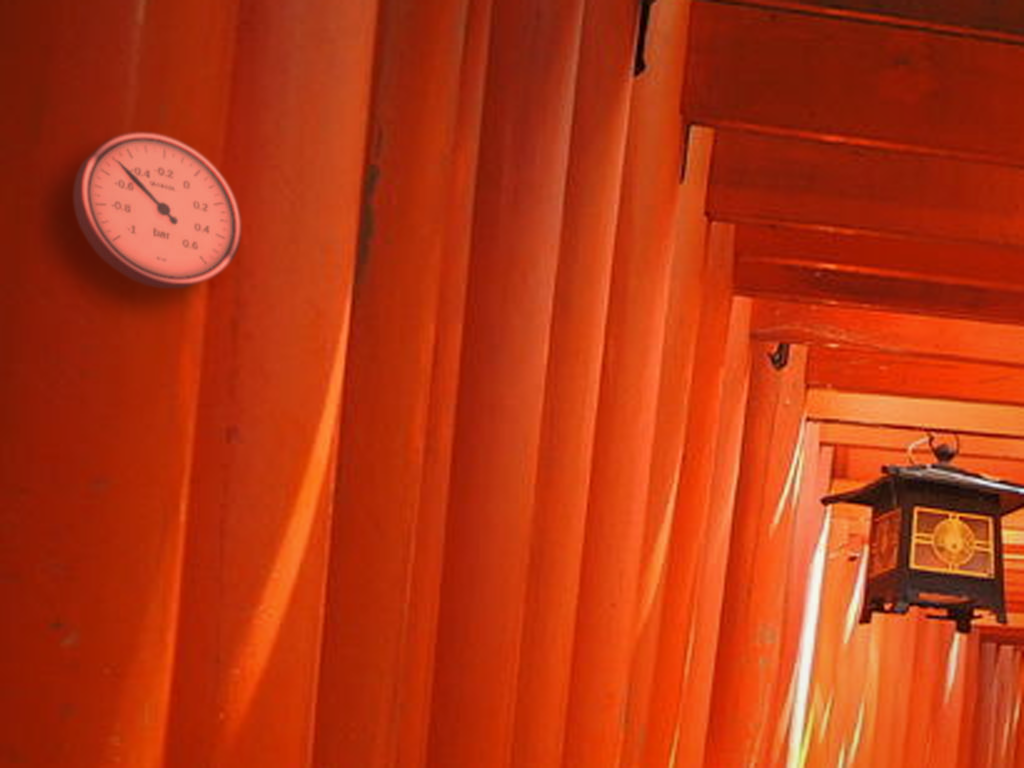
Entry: -0.5,bar
